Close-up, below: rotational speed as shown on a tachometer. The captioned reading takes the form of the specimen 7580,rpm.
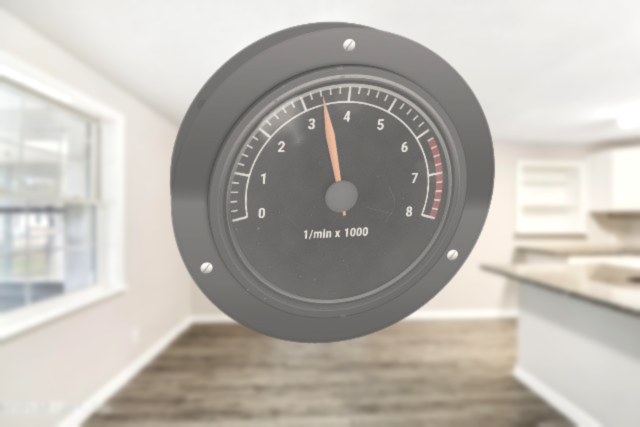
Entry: 3400,rpm
